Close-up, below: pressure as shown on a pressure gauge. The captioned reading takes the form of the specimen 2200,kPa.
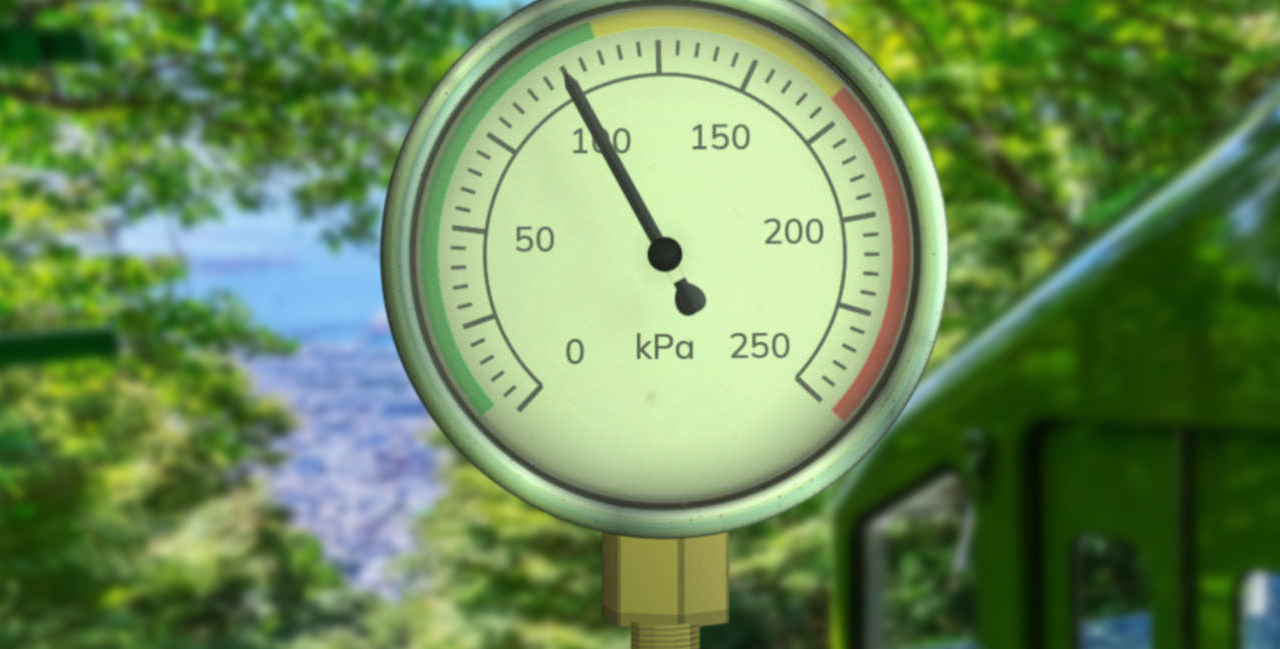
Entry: 100,kPa
